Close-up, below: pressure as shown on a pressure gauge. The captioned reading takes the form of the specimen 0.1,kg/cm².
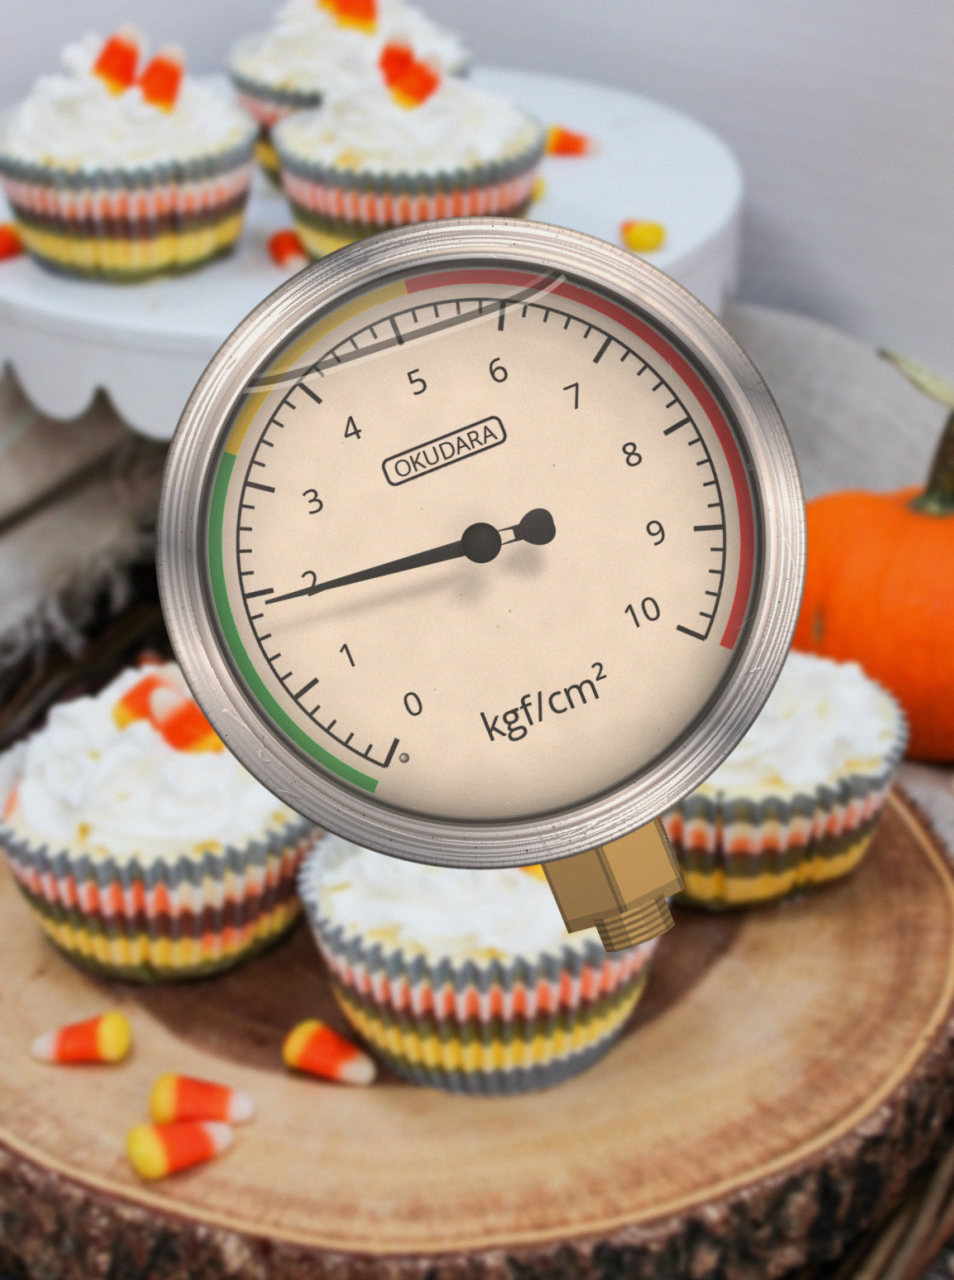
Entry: 1.9,kg/cm²
